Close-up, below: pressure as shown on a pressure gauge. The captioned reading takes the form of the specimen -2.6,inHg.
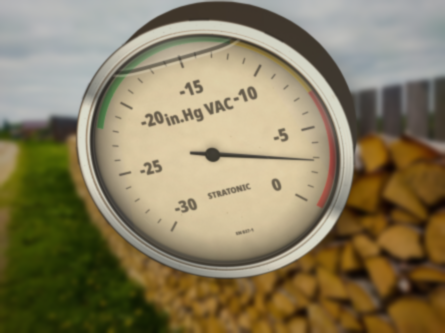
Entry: -3,inHg
